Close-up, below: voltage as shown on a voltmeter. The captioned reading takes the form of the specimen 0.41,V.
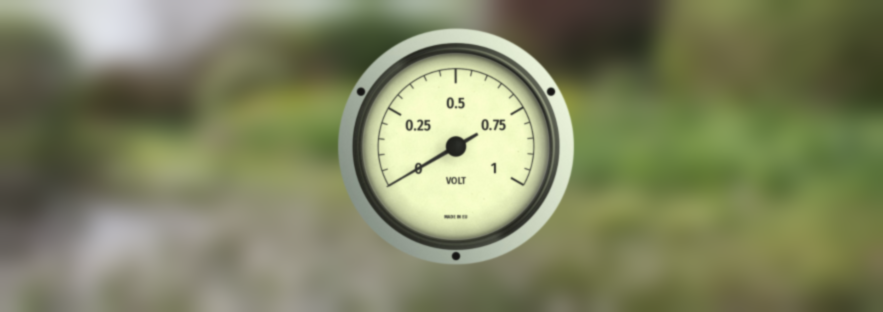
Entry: 0,V
